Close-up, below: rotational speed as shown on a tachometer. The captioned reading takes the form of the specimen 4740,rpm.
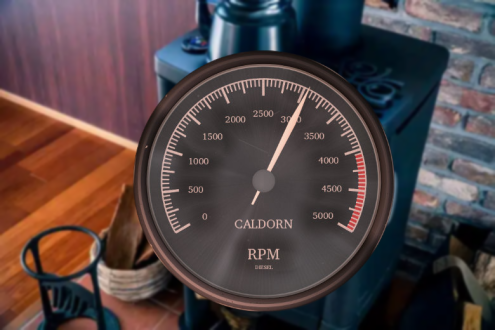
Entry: 3050,rpm
